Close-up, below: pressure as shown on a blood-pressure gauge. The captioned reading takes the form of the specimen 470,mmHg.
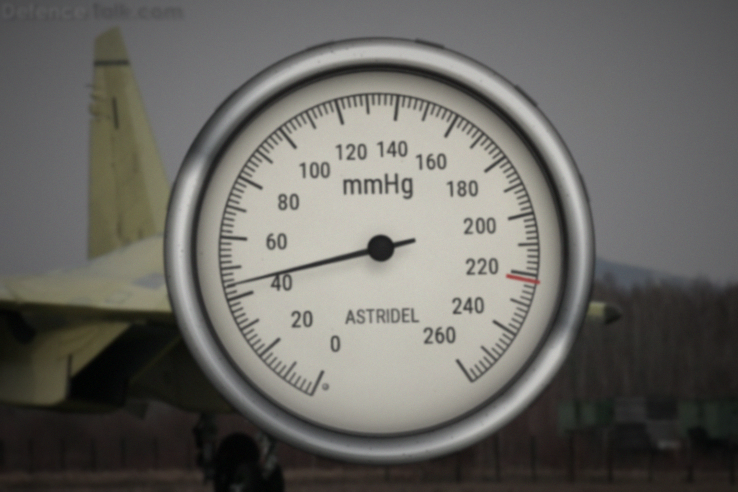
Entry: 44,mmHg
